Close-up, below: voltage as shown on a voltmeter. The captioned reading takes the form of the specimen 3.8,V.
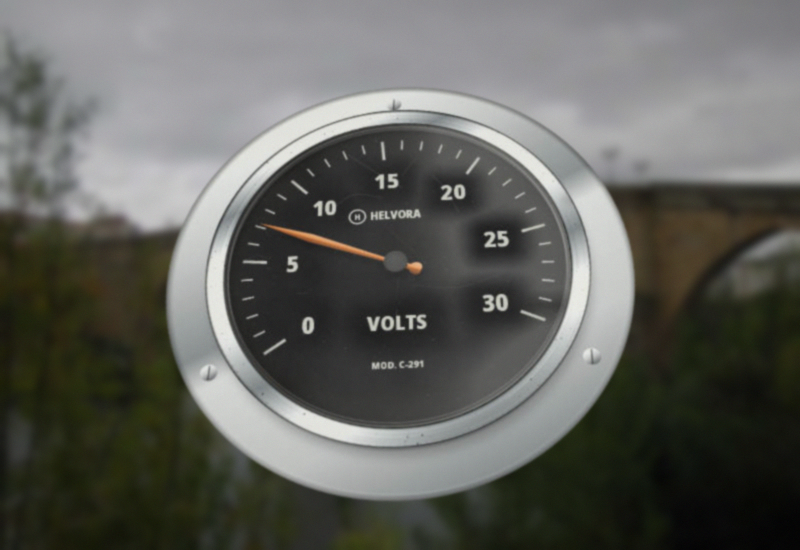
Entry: 7,V
